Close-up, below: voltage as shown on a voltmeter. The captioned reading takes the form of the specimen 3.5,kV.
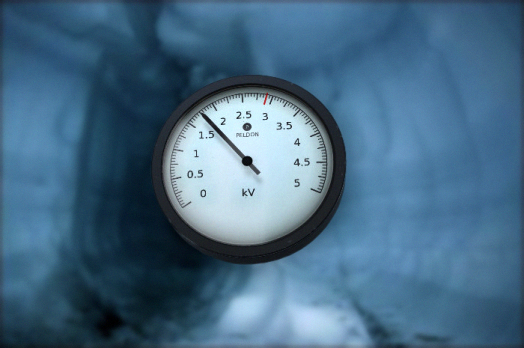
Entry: 1.75,kV
